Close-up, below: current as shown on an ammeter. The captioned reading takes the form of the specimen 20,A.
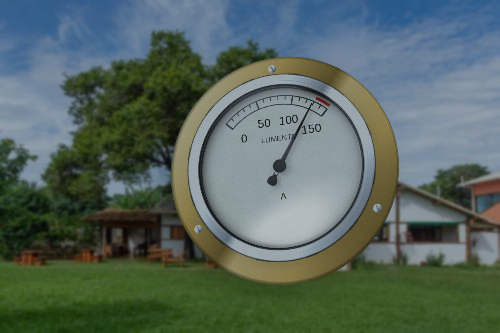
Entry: 130,A
